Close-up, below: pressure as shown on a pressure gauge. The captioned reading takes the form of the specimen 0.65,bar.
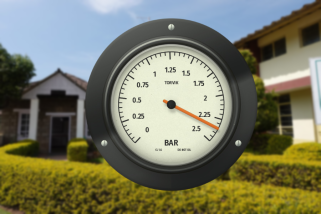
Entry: 2.35,bar
